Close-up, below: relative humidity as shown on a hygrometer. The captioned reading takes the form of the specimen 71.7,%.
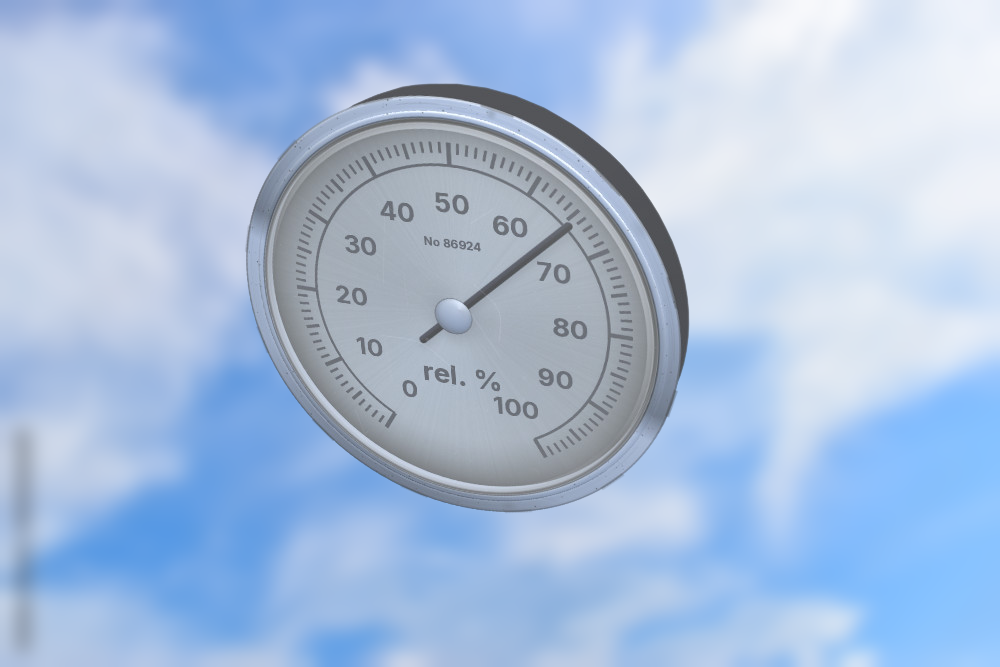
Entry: 65.5,%
